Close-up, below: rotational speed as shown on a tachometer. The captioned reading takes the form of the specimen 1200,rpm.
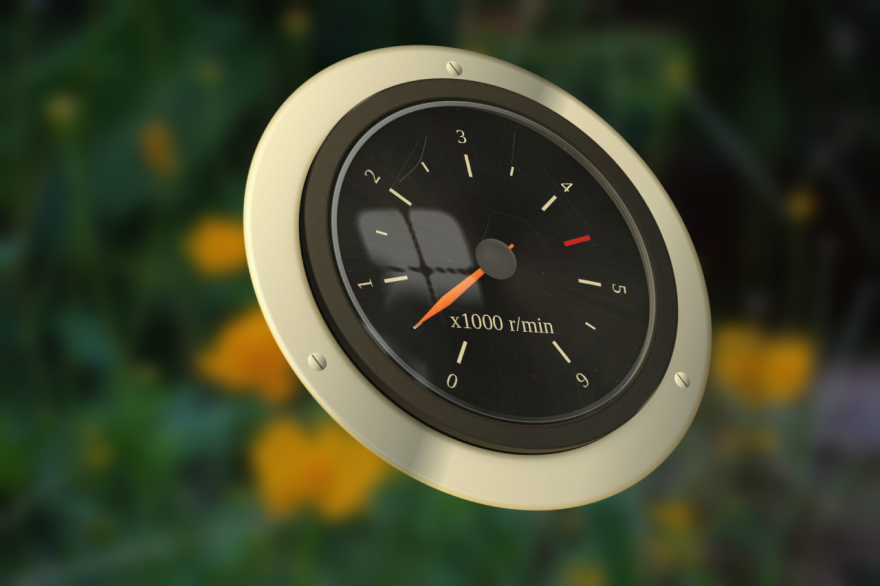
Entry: 500,rpm
